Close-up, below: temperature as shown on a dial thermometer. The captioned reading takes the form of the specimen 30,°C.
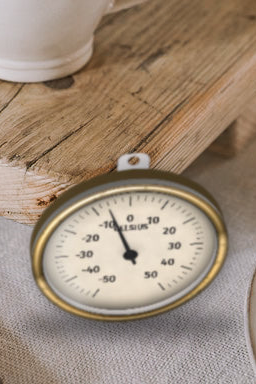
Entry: -6,°C
